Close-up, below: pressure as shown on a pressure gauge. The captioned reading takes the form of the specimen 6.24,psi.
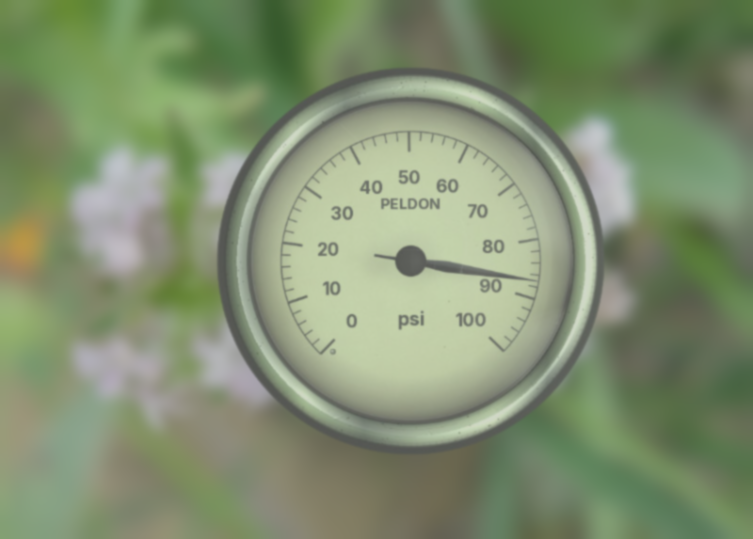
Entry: 87,psi
